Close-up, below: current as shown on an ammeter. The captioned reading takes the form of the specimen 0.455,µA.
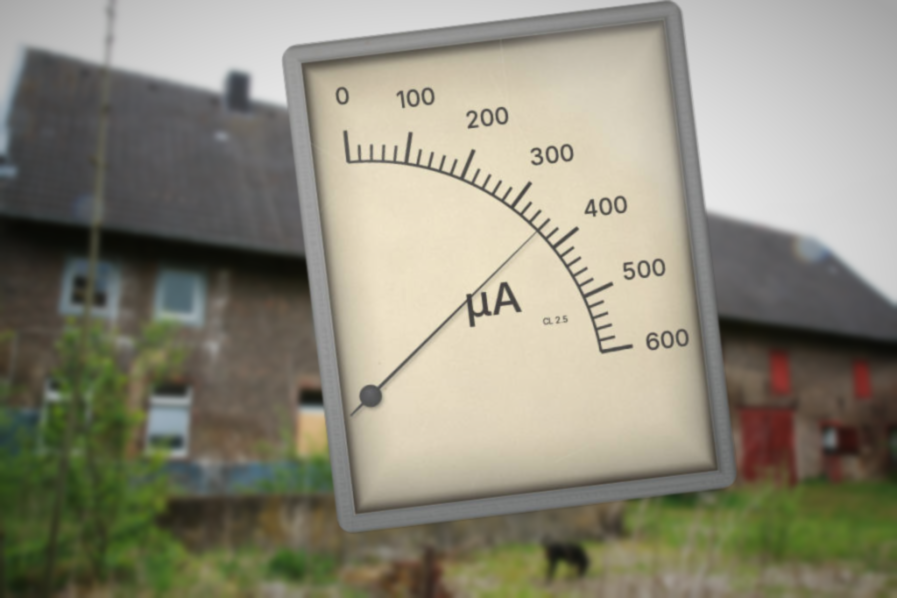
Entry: 360,µA
